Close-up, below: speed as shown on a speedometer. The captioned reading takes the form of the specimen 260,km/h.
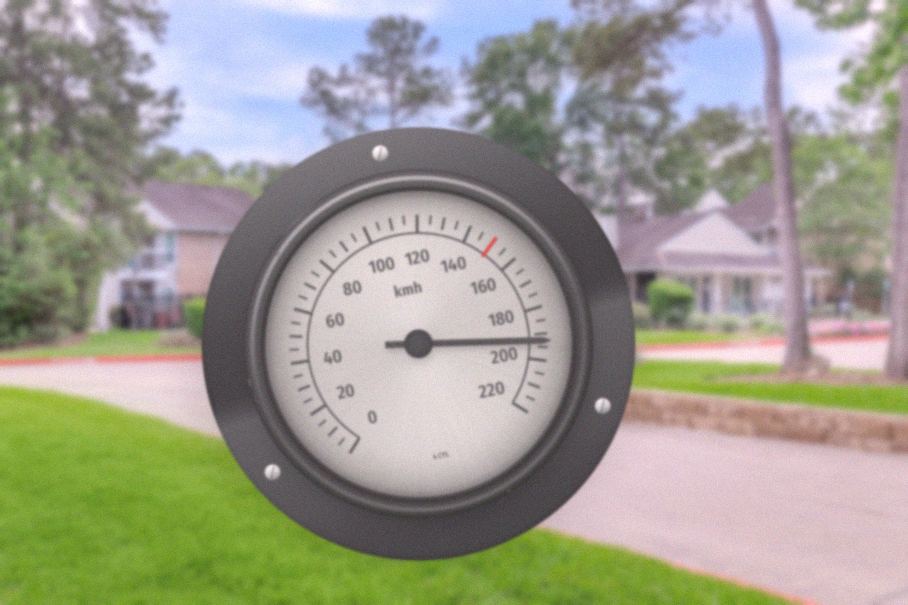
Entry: 192.5,km/h
